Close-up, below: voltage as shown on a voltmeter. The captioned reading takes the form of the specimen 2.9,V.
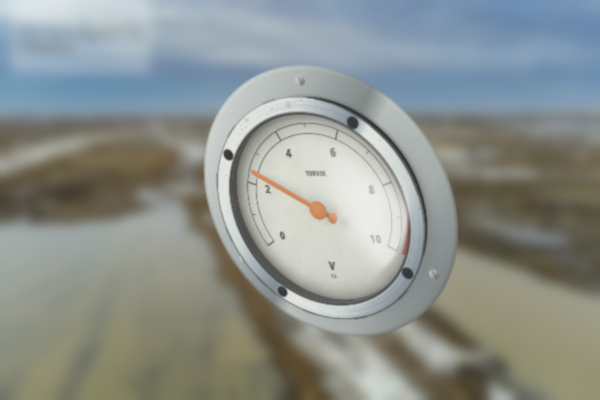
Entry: 2.5,V
